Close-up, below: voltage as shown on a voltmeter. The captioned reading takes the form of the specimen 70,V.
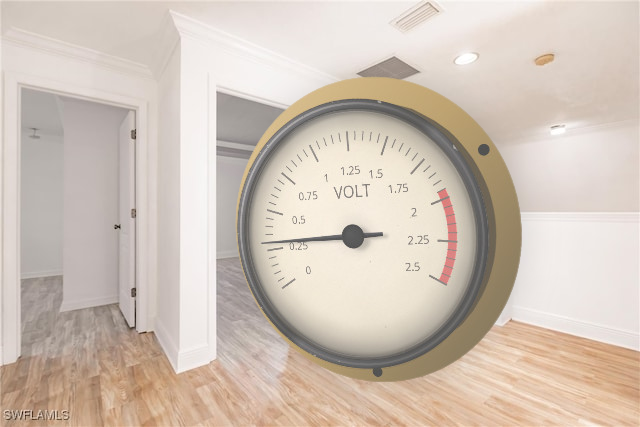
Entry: 0.3,V
